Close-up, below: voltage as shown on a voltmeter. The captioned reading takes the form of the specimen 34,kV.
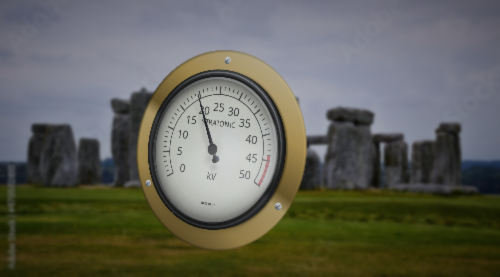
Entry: 20,kV
